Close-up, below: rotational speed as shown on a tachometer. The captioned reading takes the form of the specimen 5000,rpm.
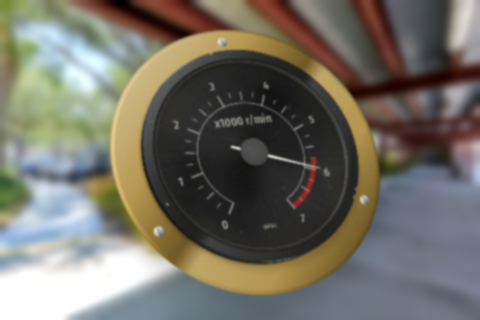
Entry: 6000,rpm
